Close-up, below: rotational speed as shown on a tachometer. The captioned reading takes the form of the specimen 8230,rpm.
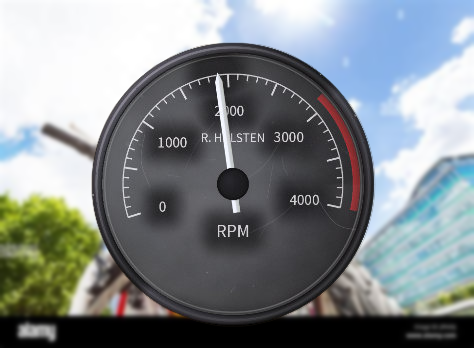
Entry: 1900,rpm
